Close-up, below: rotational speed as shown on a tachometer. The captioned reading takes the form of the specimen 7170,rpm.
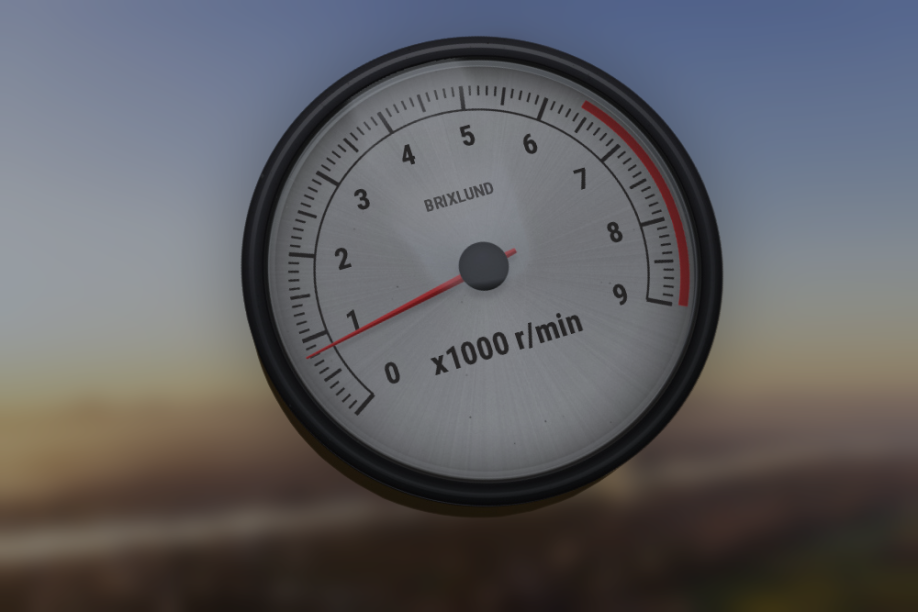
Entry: 800,rpm
